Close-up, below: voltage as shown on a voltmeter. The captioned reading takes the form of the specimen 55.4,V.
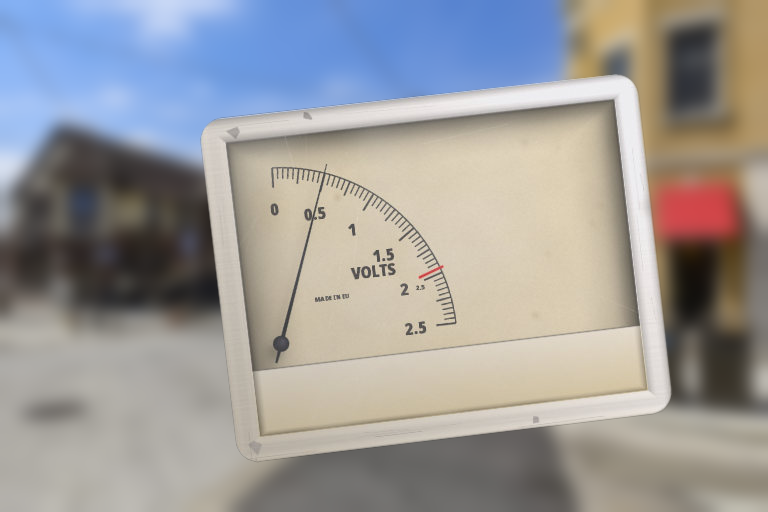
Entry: 0.5,V
